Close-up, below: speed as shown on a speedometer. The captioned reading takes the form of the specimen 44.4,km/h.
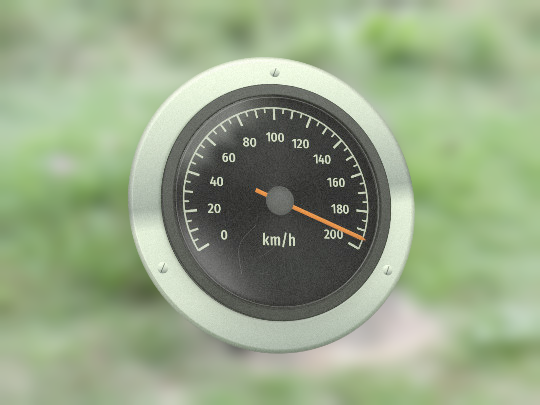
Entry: 195,km/h
